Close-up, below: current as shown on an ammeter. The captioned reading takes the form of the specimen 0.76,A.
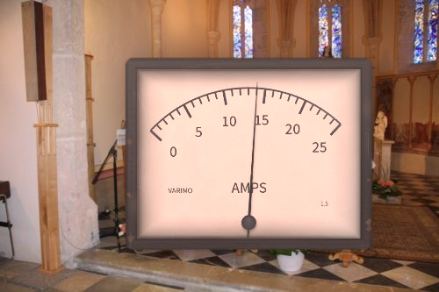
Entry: 14,A
